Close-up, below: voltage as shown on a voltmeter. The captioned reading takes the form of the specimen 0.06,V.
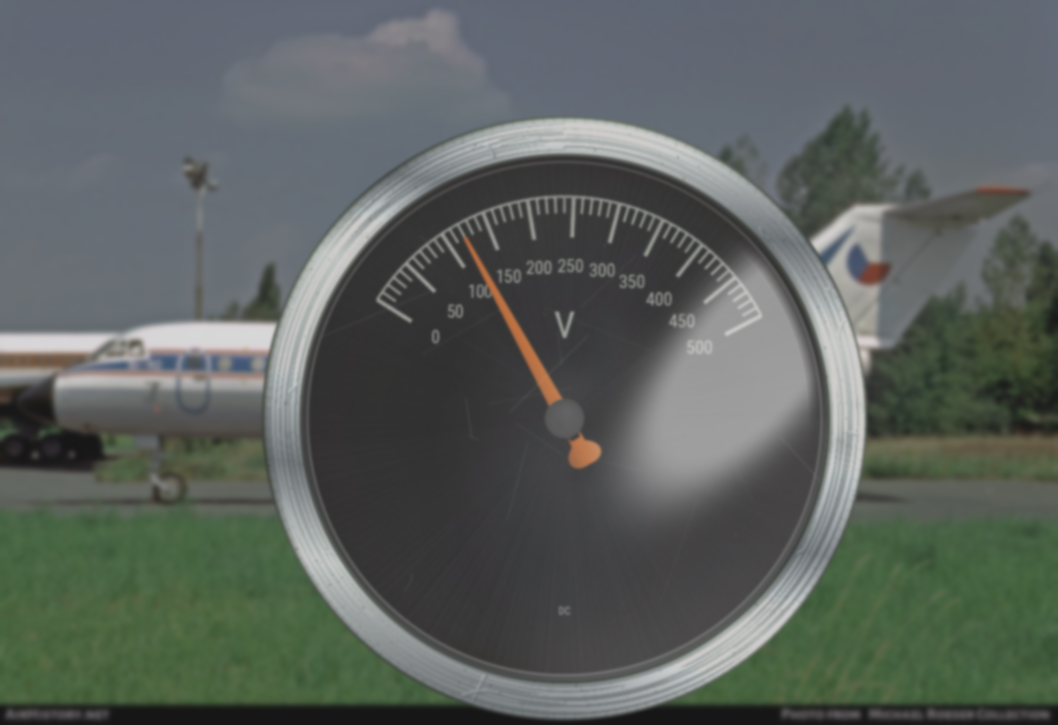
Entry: 120,V
